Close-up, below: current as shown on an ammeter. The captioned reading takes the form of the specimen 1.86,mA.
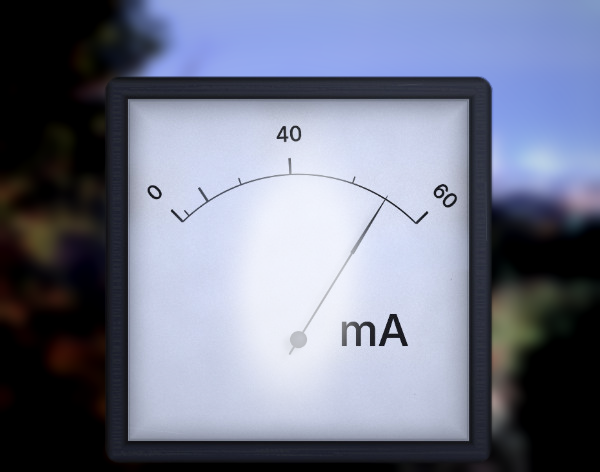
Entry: 55,mA
